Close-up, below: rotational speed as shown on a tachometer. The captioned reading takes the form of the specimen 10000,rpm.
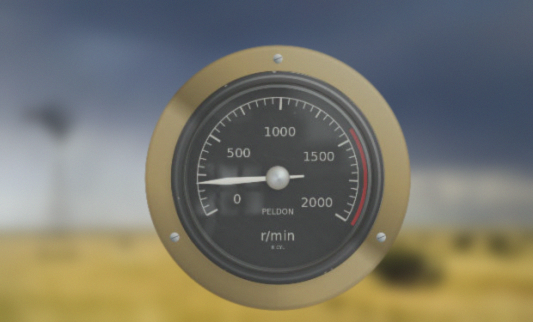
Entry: 200,rpm
